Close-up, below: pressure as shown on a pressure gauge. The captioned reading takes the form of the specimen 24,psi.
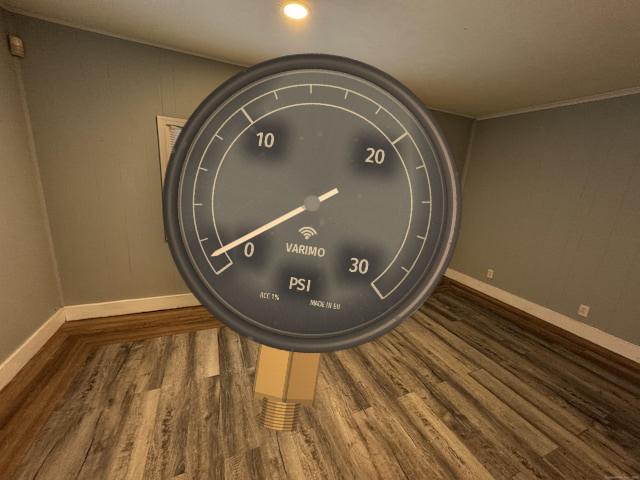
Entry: 1,psi
